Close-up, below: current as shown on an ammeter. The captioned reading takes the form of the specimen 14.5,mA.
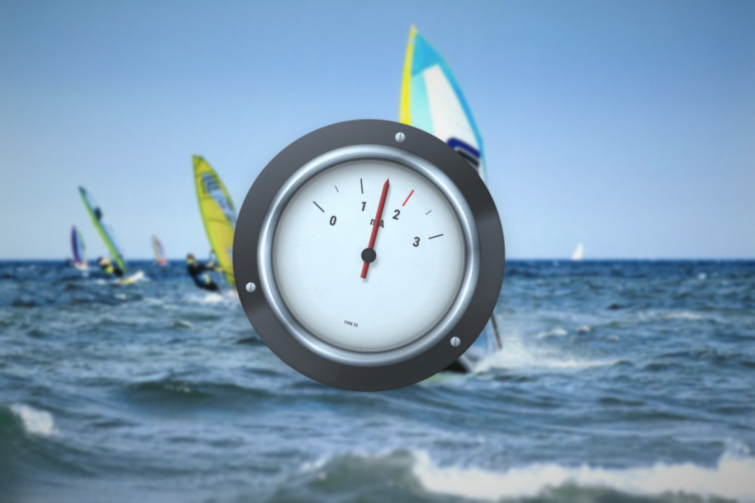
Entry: 1.5,mA
